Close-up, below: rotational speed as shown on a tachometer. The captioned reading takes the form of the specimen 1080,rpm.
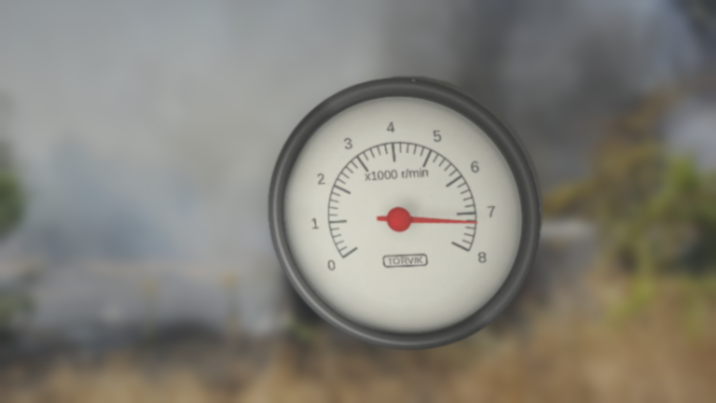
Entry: 7200,rpm
